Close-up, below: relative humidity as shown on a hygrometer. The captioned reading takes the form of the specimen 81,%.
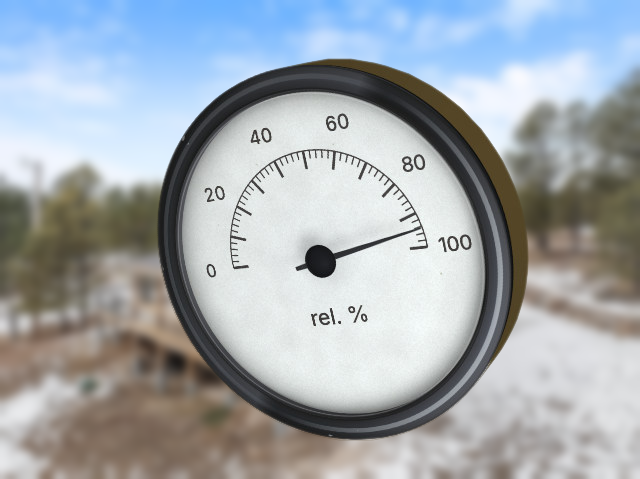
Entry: 94,%
